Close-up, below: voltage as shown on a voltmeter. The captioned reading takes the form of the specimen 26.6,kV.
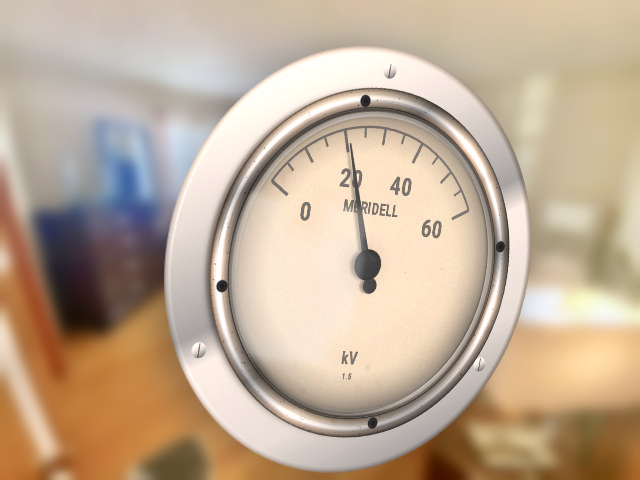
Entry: 20,kV
